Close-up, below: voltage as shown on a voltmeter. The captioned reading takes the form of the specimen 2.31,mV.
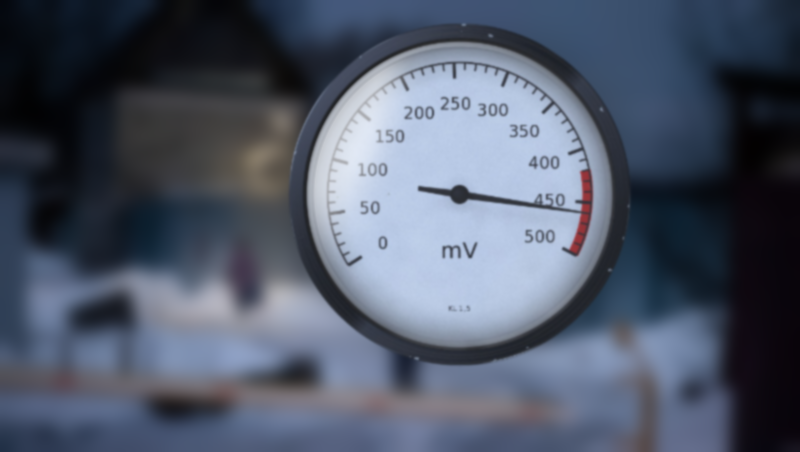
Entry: 460,mV
